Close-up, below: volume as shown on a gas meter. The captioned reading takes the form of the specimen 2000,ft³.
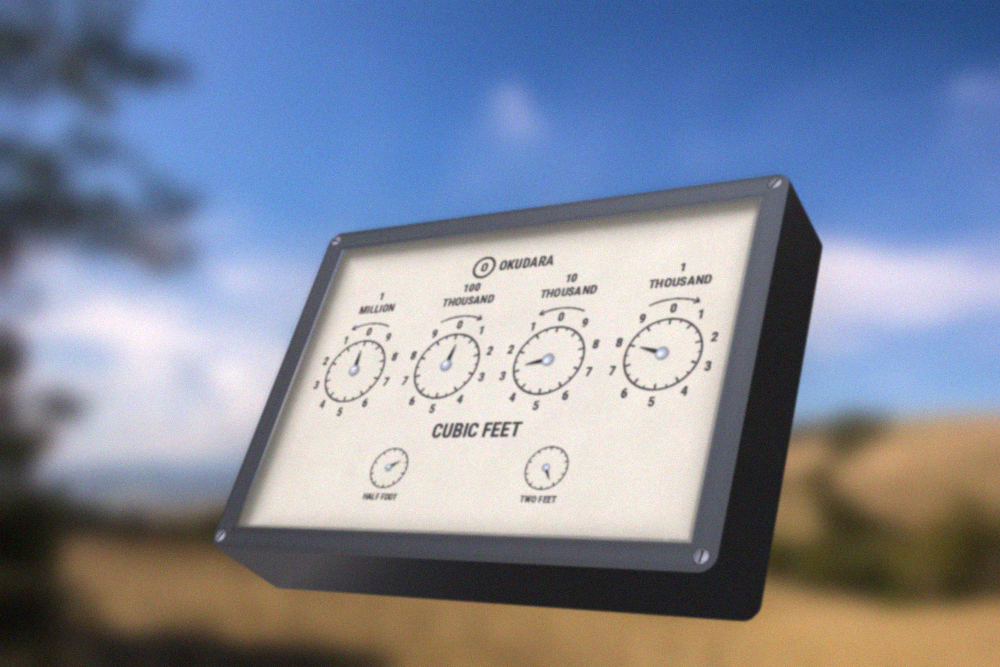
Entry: 2800,ft³
